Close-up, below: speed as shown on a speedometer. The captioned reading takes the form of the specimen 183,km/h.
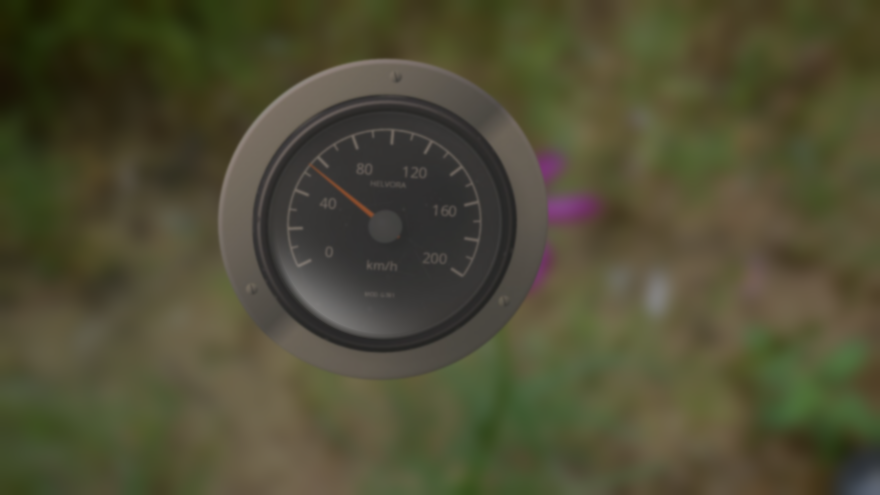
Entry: 55,km/h
